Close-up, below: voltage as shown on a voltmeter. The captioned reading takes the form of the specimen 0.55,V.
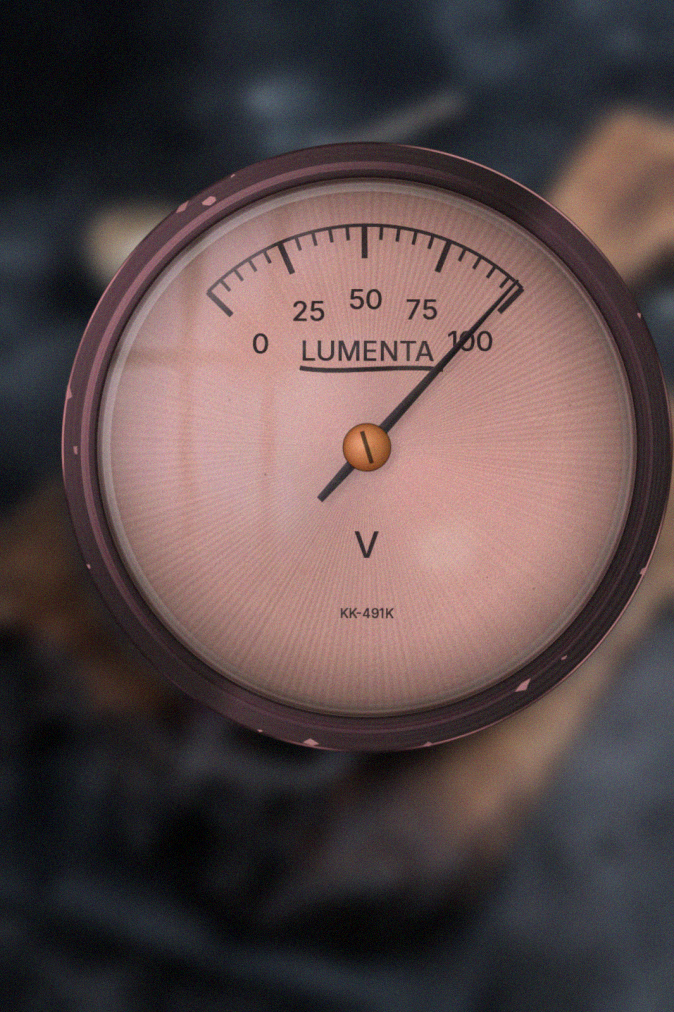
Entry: 97.5,V
